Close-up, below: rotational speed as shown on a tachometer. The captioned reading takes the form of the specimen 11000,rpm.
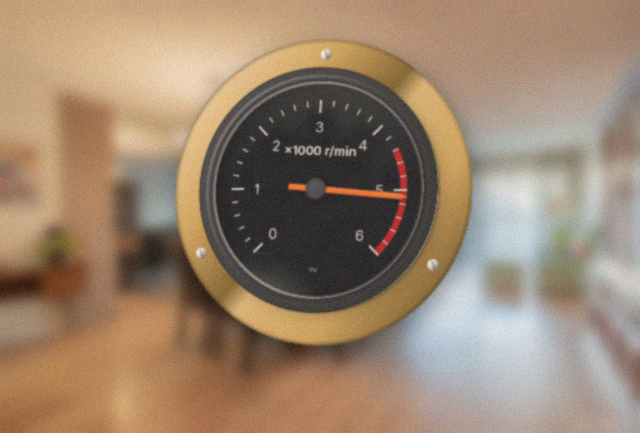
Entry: 5100,rpm
